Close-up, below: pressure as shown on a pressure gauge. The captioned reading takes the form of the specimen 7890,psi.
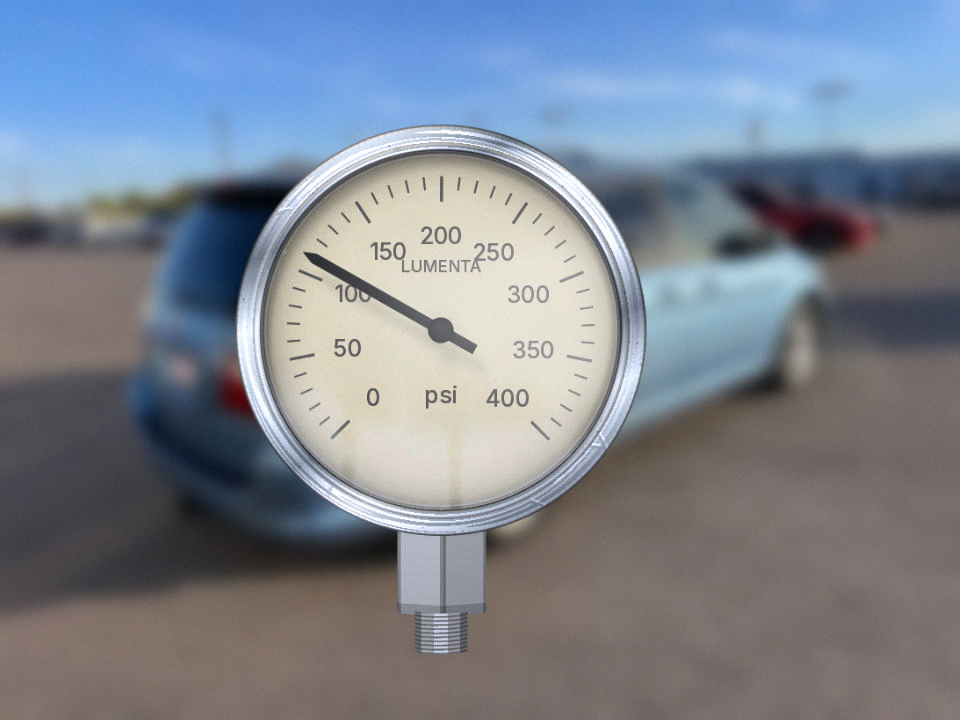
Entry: 110,psi
